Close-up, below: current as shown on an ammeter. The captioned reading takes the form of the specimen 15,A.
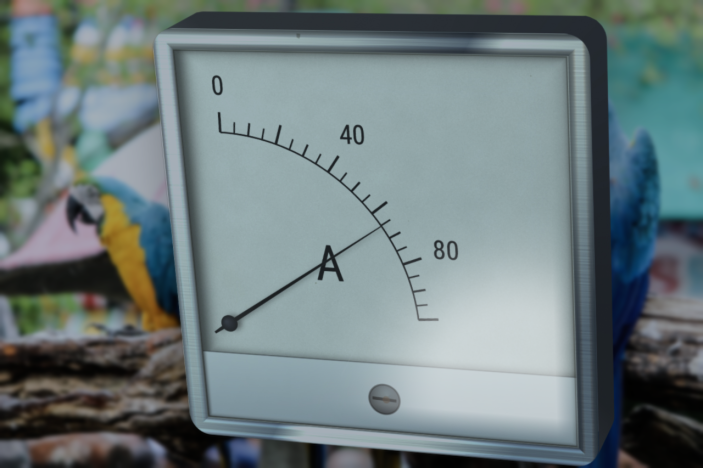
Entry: 65,A
